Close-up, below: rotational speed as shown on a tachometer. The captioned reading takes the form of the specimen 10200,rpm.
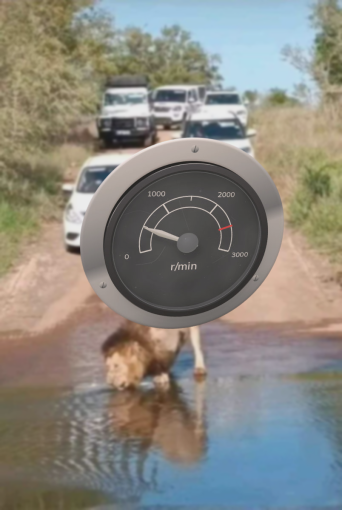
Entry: 500,rpm
